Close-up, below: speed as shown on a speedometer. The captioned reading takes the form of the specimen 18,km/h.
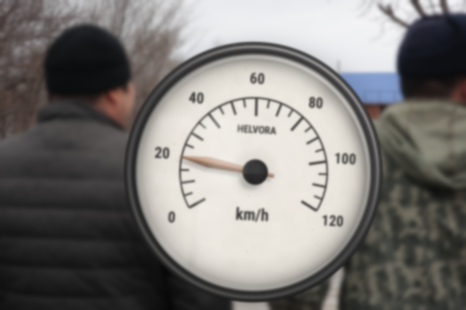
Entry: 20,km/h
